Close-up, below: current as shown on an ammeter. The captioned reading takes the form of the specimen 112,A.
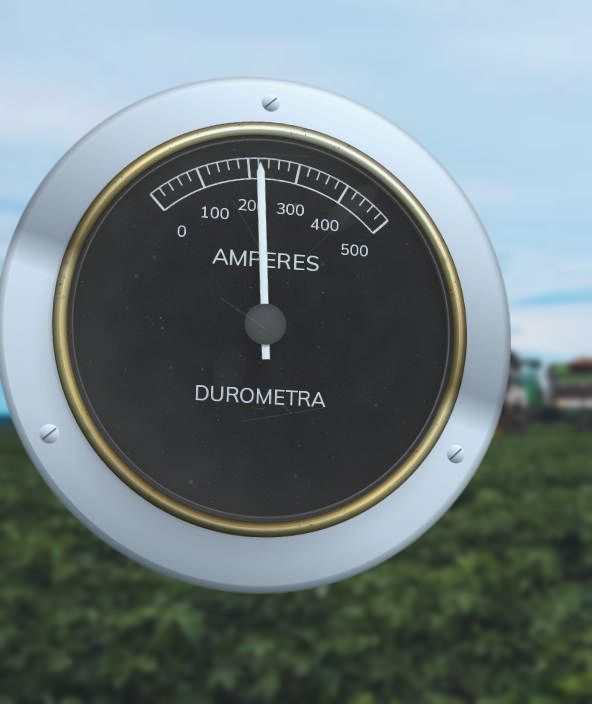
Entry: 220,A
